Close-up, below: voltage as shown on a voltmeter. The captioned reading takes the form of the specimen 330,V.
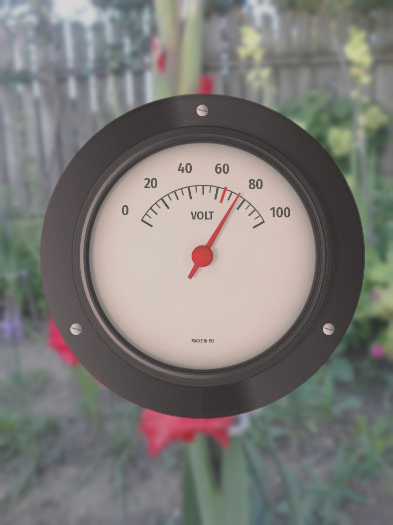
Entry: 75,V
